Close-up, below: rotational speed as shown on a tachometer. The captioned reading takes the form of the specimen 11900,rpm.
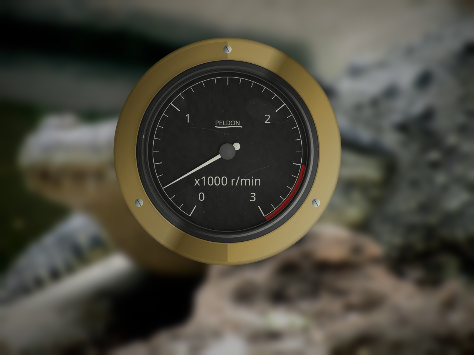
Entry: 300,rpm
